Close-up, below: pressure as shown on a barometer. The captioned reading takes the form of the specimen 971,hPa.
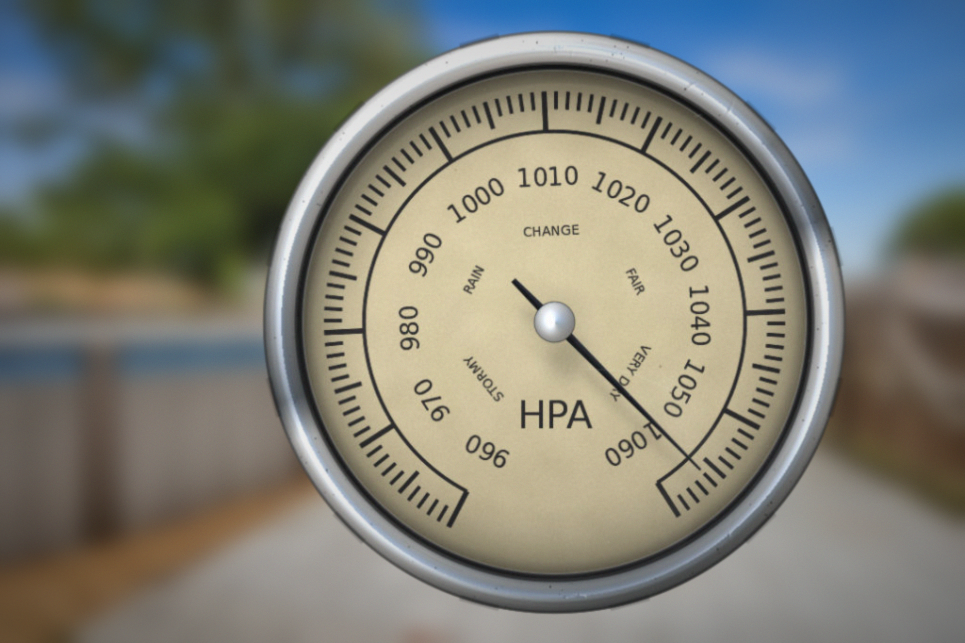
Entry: 1056,hPa
